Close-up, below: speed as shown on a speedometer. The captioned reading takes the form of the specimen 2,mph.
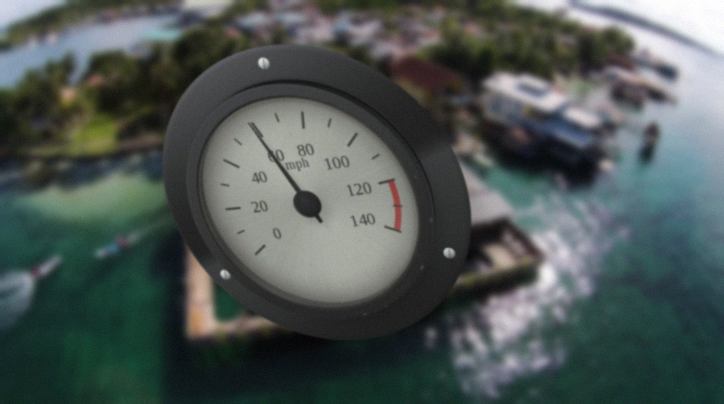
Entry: 60,mph
